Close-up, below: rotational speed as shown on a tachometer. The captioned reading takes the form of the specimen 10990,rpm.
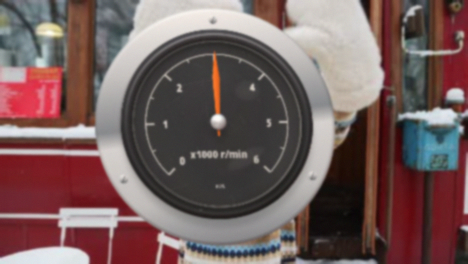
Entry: 3000,rpm
